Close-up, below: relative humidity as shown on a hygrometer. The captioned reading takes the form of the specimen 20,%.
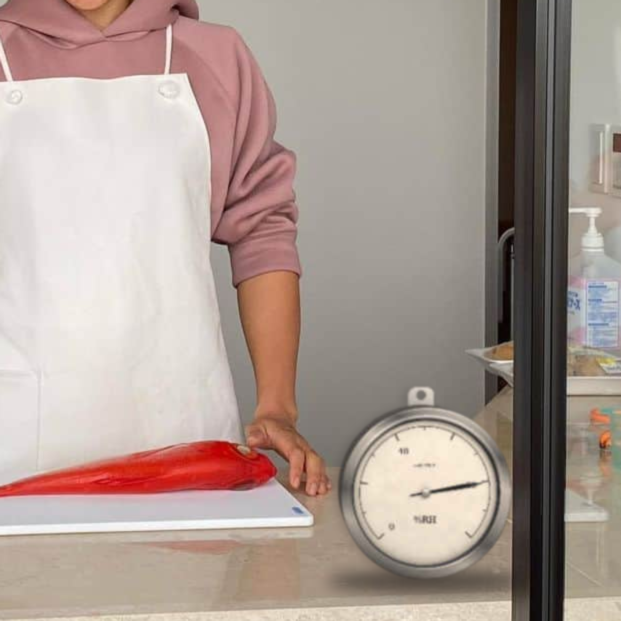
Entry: 80,%
